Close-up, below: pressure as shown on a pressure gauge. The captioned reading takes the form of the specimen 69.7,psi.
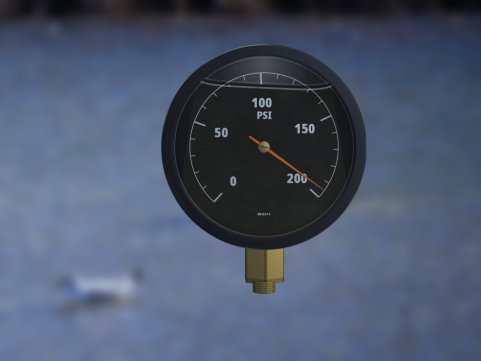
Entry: 195,psi
